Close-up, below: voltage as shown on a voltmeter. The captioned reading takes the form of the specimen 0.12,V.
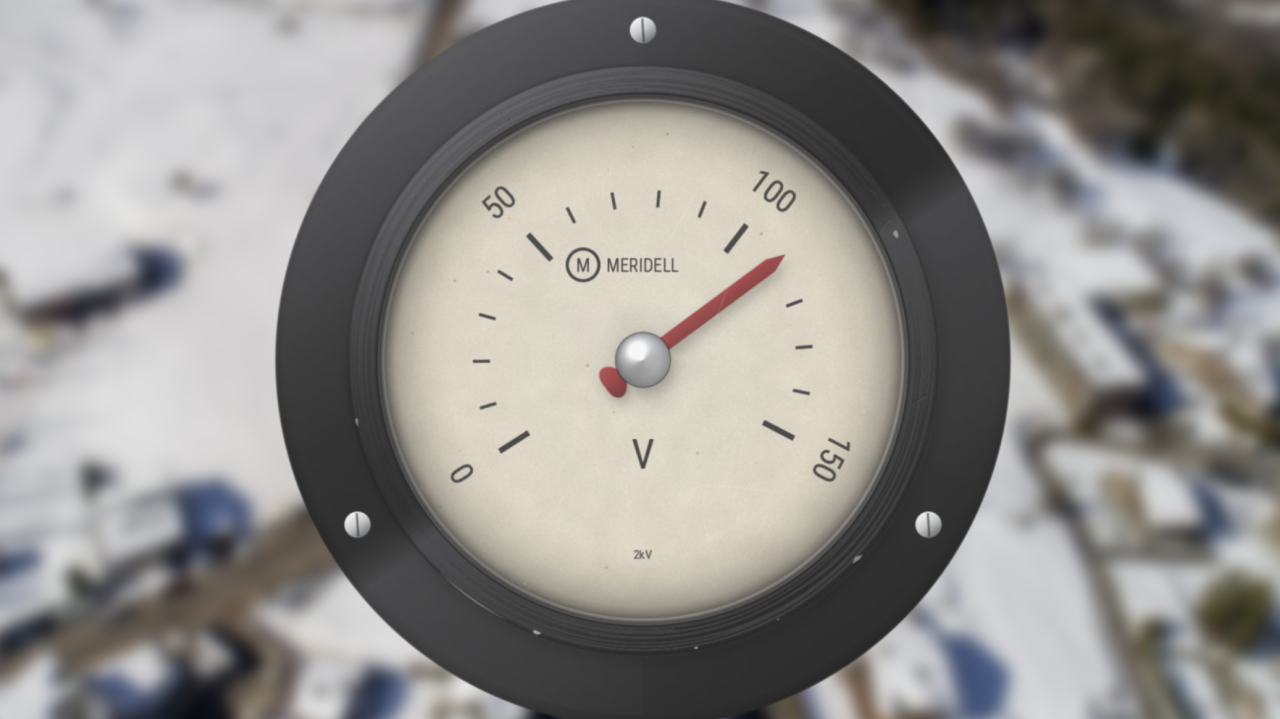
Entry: 110,V
